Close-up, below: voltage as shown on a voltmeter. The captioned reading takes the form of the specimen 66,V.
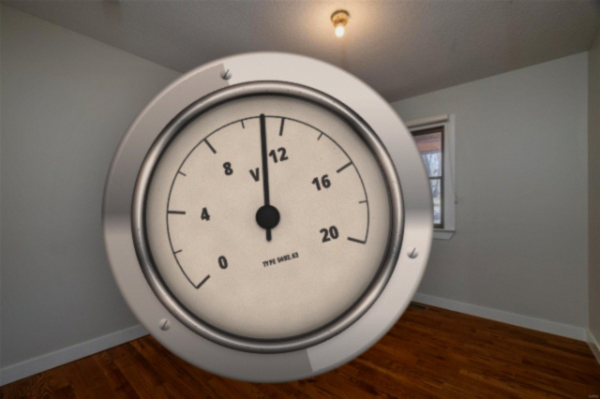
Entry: 11,V
